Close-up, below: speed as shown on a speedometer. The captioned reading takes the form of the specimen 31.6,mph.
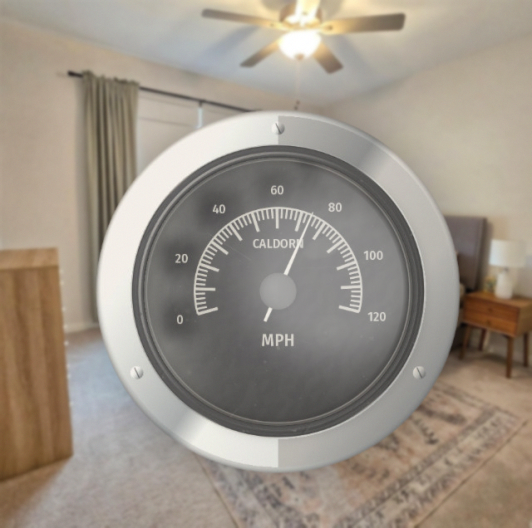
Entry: 74,mph
